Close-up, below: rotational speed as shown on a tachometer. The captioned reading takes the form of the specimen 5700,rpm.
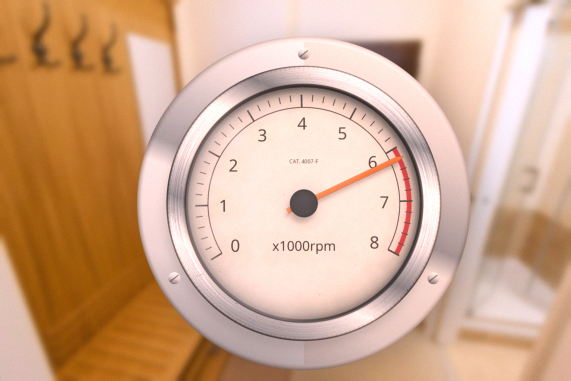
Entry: 6200,rpm
